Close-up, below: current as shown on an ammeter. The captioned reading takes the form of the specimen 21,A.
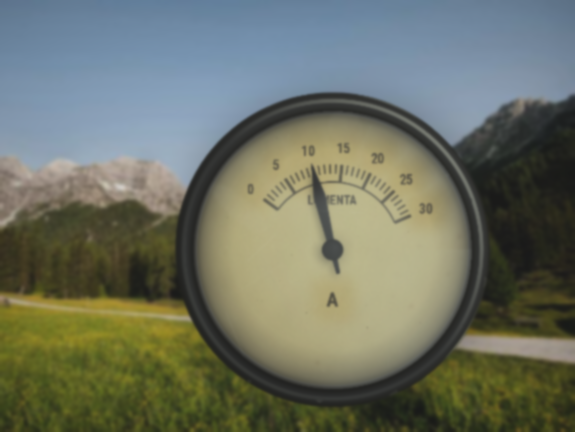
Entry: 10,A
